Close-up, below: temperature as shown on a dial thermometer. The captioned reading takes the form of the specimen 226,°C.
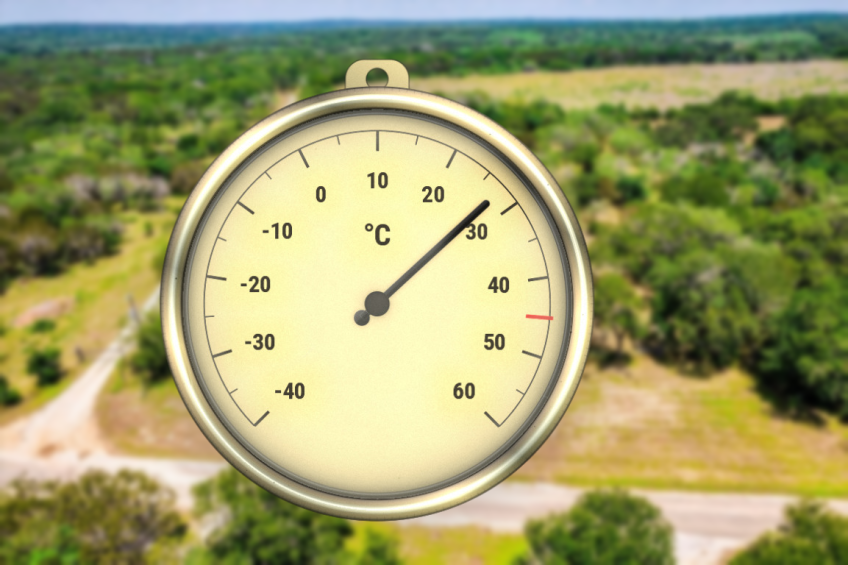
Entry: 27.5,°C
